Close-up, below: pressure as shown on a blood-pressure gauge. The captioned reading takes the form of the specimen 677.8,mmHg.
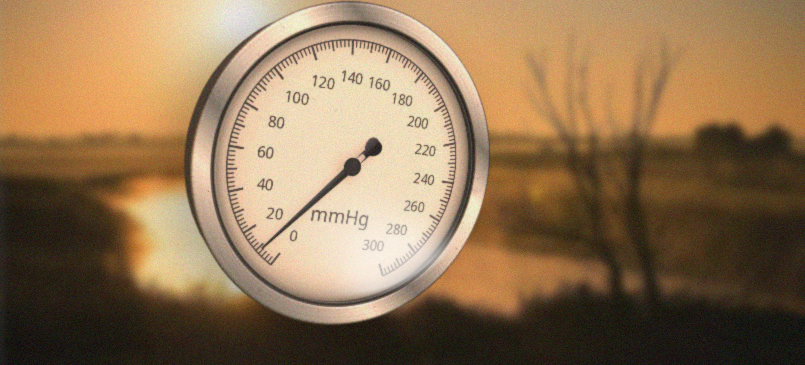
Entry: 10,mmHg
